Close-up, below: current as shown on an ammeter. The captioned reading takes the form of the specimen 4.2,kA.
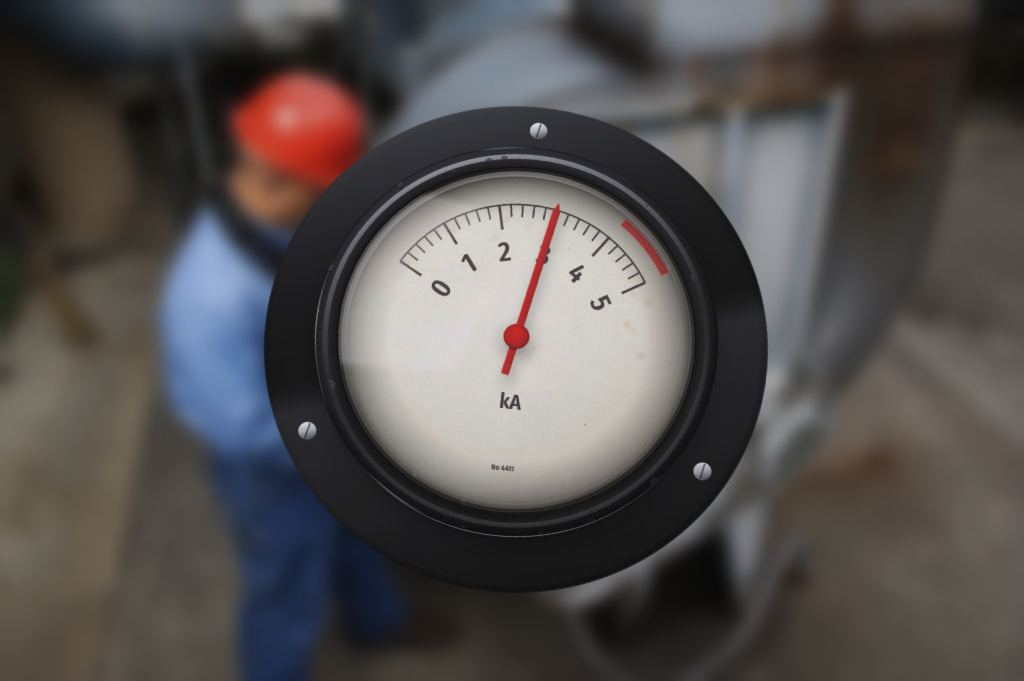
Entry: 3,kA
